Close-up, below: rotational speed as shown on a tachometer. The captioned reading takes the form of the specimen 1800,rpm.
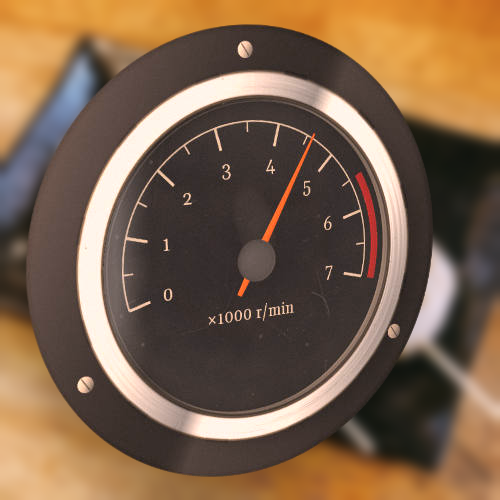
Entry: 4500,rpm
